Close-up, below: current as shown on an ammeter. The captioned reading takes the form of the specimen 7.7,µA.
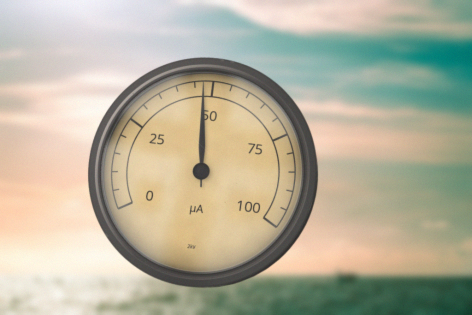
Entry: 47.5,µA
